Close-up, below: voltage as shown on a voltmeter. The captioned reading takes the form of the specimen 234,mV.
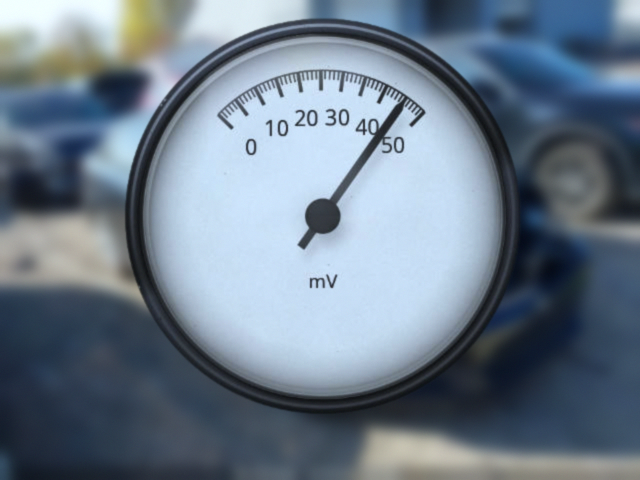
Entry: 45,mV
